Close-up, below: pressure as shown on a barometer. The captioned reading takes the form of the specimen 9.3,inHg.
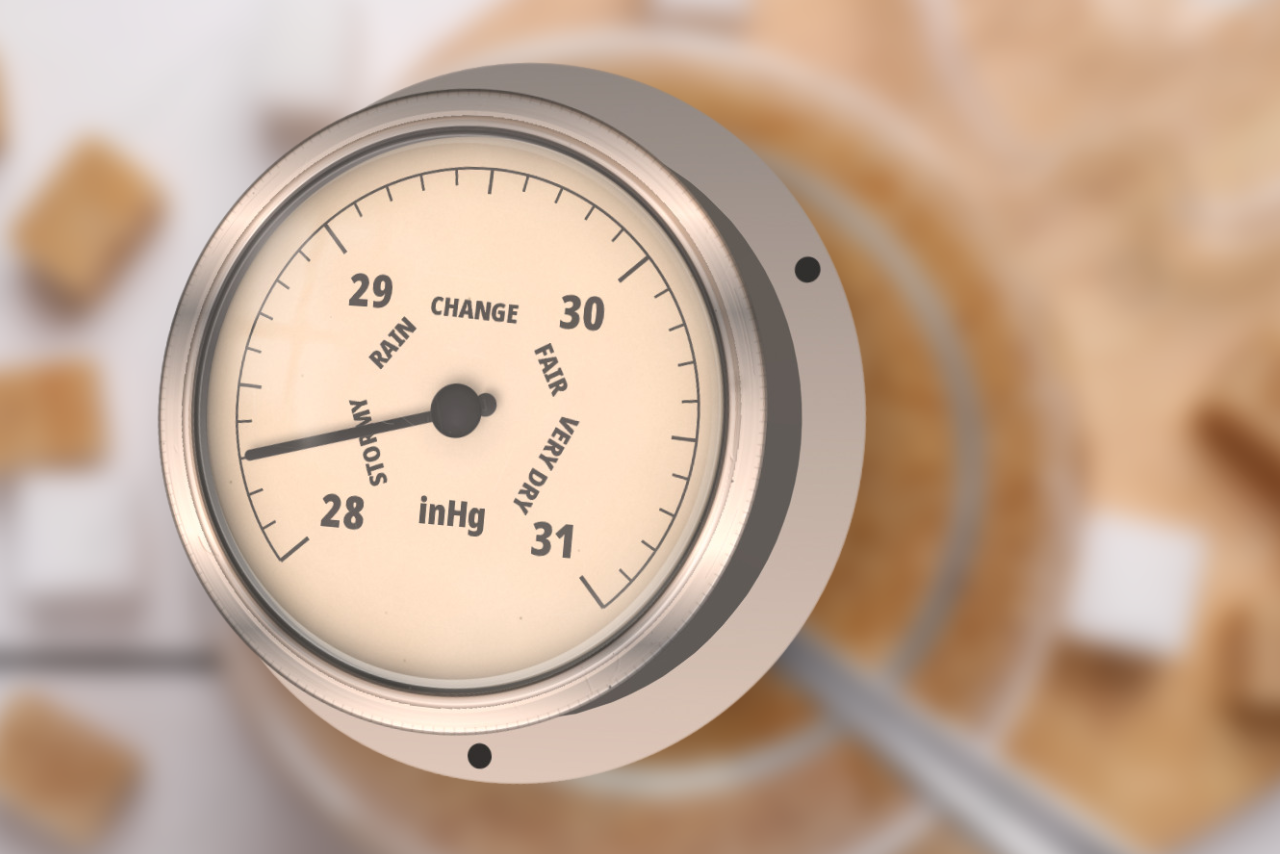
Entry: 28.3,inHg
